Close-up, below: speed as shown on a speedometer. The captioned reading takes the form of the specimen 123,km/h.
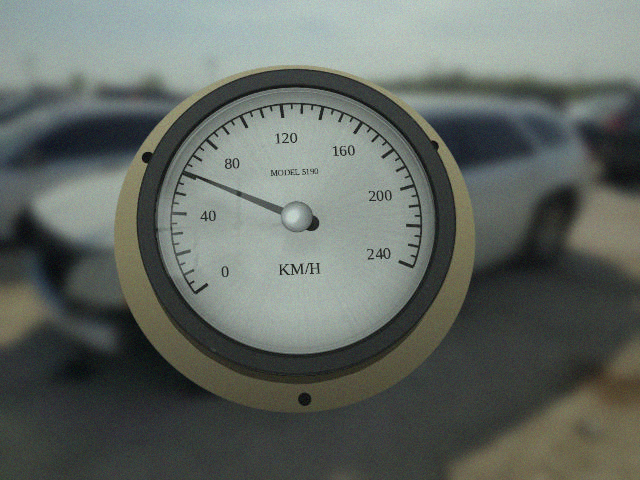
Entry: 60,km/h
